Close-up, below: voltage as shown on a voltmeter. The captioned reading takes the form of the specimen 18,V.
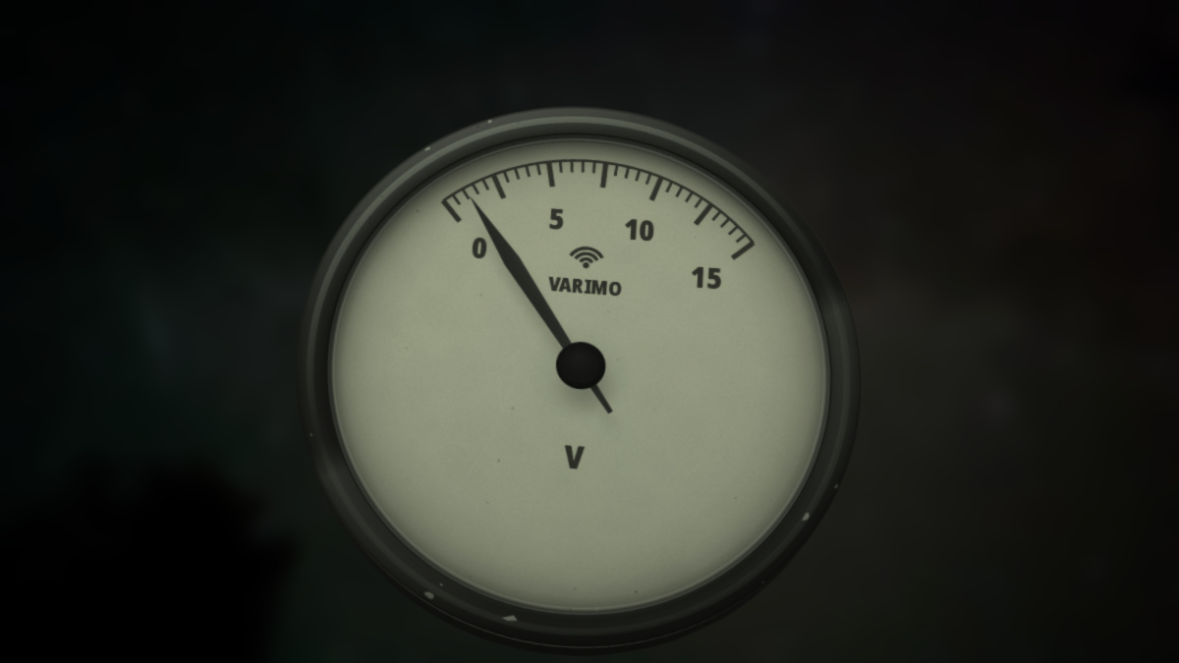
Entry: 1,V
